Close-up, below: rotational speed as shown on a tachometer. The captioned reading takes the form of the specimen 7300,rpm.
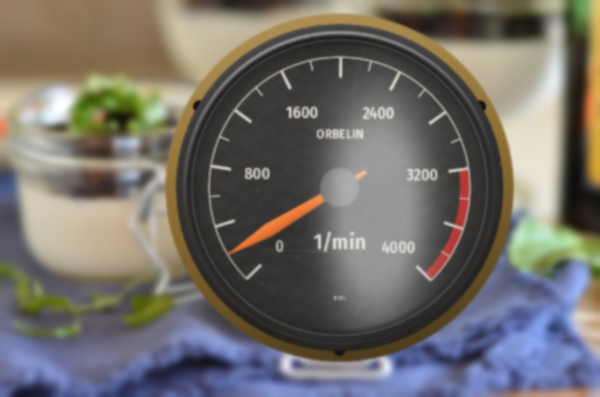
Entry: 200,rpm
